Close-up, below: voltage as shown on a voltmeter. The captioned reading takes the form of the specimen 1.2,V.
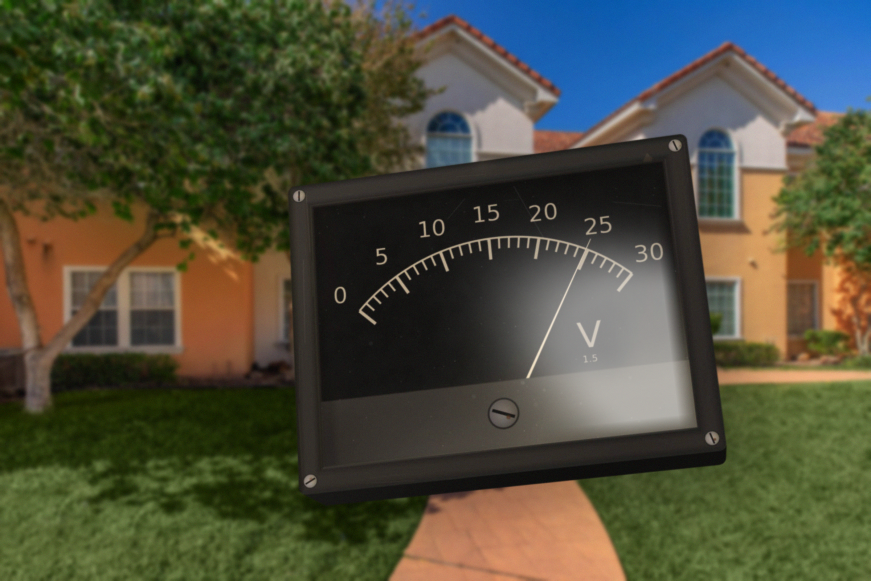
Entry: 25,V
